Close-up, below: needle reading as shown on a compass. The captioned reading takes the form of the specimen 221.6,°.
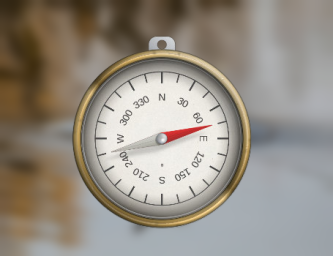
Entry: 75,°
